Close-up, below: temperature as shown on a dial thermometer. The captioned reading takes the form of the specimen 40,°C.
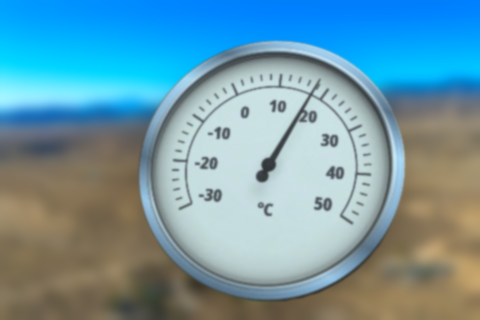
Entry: 18,°C
